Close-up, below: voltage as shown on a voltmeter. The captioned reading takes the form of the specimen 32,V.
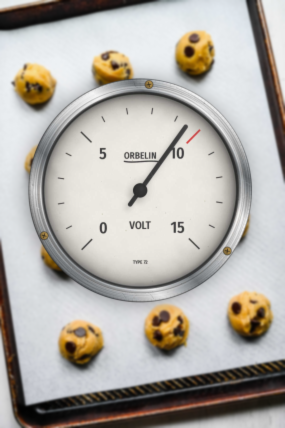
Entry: 9.5,V
